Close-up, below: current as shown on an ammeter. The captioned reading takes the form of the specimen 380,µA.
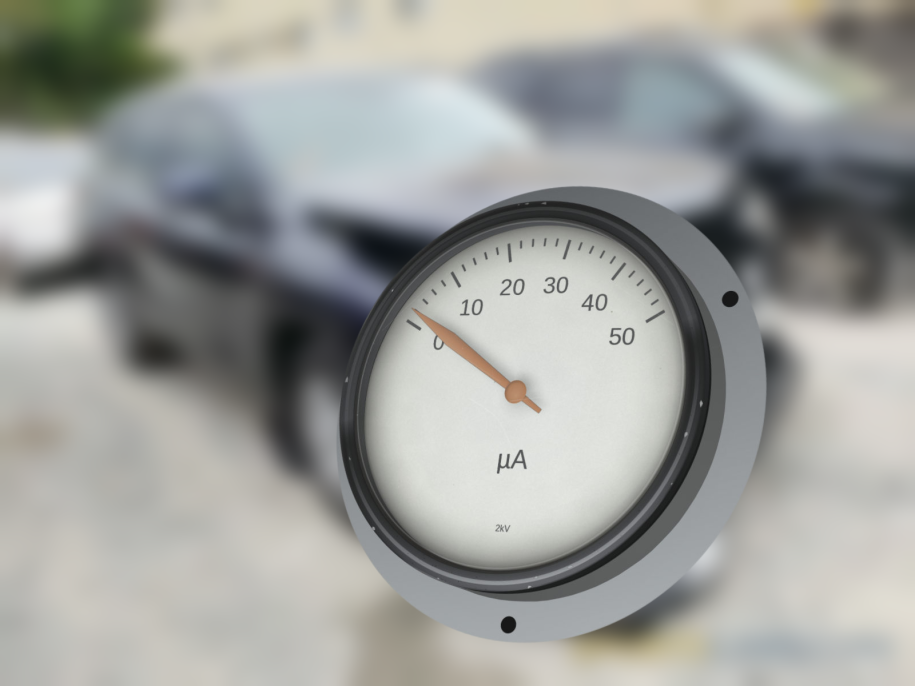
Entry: 2,µA
